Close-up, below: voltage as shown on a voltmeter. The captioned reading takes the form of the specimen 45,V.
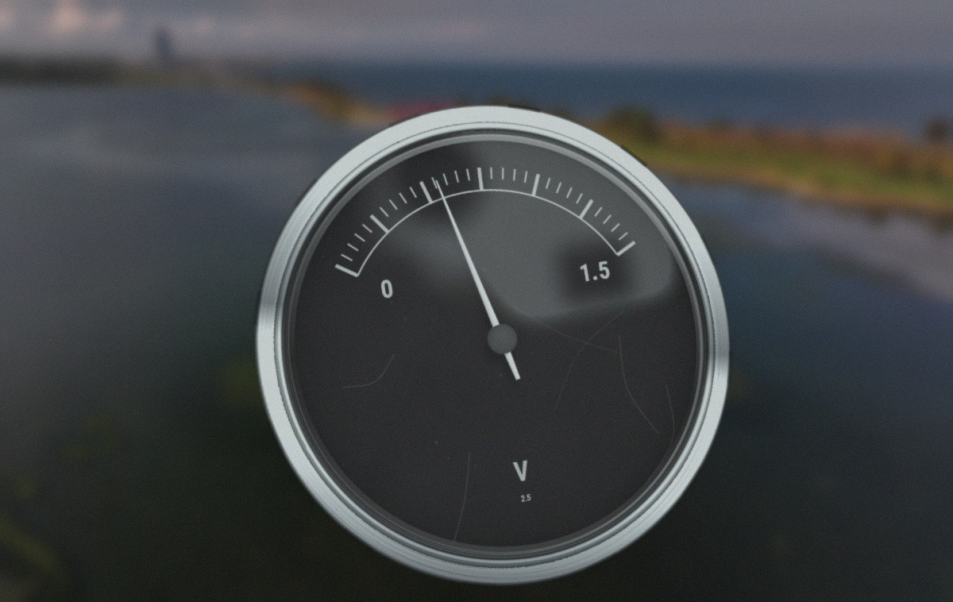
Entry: 0.55,V
